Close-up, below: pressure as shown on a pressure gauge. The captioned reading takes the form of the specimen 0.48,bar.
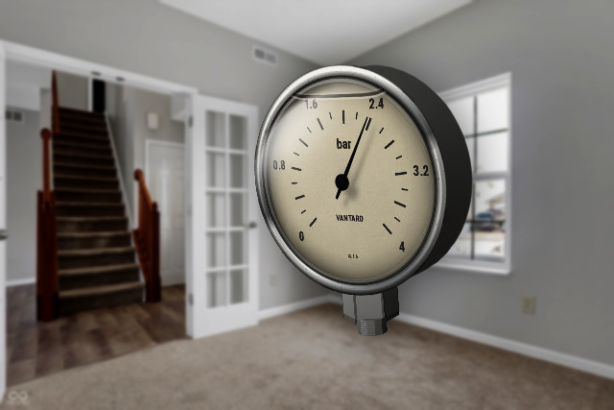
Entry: 2.4,bar
